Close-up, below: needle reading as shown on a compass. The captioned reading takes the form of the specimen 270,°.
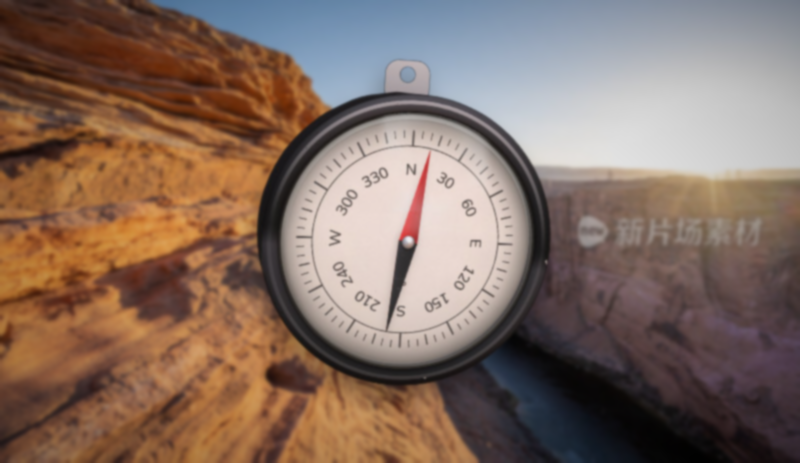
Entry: 10,°
